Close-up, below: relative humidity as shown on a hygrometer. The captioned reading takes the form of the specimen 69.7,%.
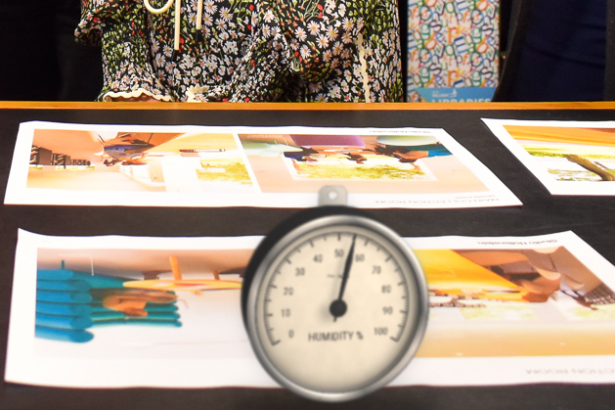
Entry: 55,%
